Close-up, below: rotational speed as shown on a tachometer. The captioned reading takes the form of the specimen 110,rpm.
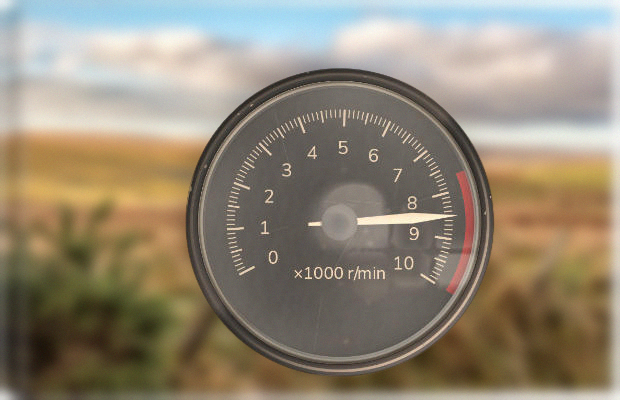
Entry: 8500,rpm
